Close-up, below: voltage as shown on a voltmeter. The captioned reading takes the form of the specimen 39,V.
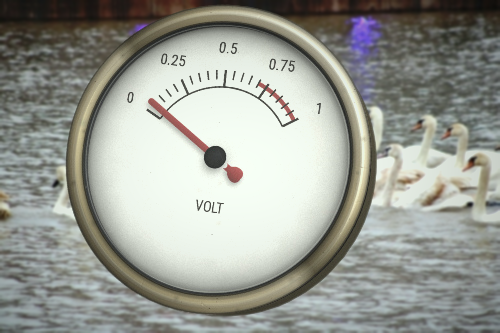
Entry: 0.05,V
